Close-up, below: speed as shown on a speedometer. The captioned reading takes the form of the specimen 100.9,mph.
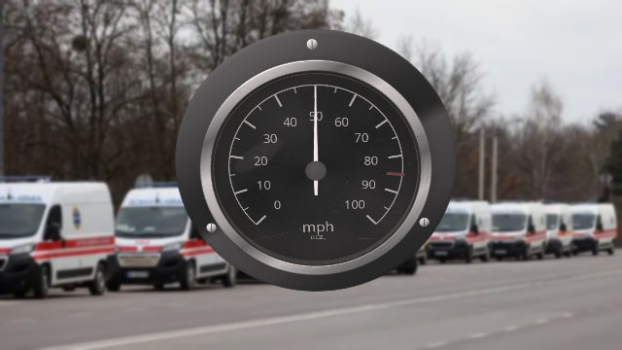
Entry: 50,mph
